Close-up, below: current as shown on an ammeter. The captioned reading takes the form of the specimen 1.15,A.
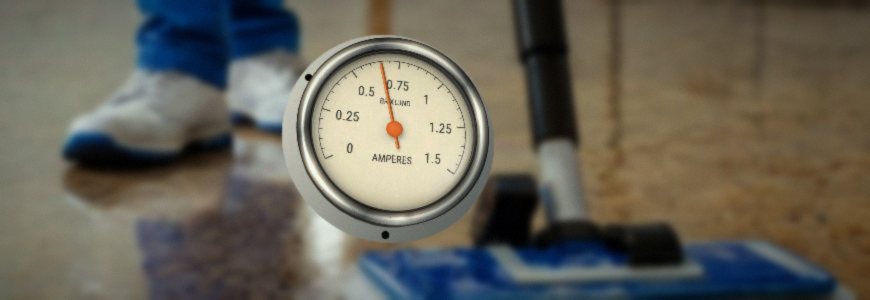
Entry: 0.65,A
